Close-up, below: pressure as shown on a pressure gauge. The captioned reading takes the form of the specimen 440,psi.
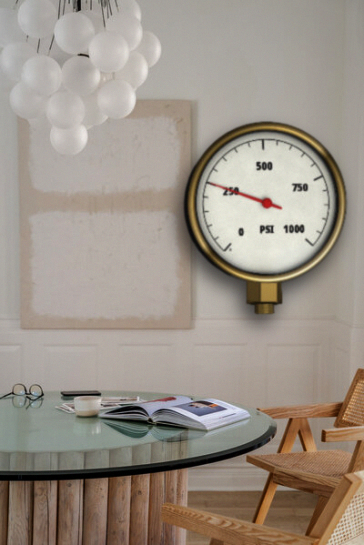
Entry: 250,psi
